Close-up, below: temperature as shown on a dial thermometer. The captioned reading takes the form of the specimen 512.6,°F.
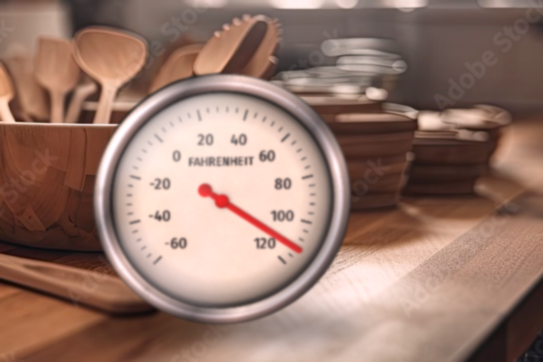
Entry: 112,°F
